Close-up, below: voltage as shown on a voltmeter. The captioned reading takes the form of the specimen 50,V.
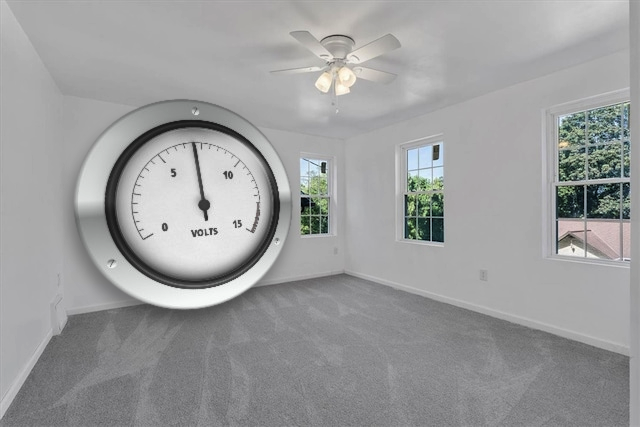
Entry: 7,V
